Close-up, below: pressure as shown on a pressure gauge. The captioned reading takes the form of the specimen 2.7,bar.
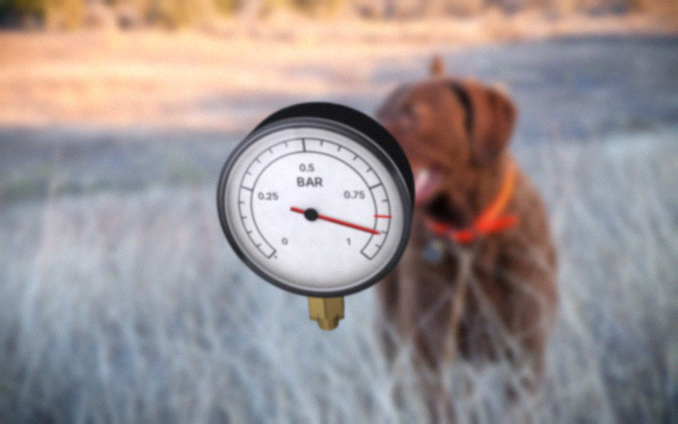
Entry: 0.9,bar
